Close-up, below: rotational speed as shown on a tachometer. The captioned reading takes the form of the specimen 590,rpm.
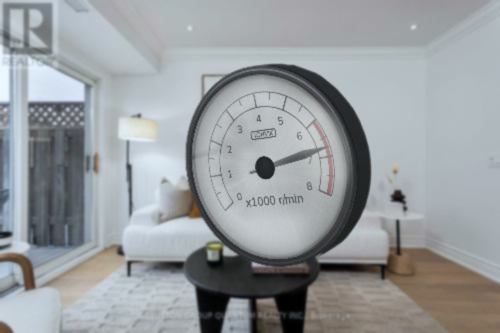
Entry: 6750,rpm
